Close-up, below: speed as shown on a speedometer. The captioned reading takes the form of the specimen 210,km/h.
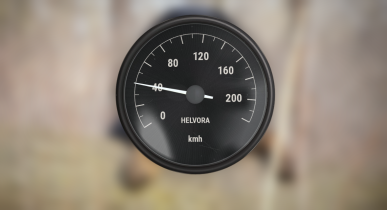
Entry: 40,km/h
